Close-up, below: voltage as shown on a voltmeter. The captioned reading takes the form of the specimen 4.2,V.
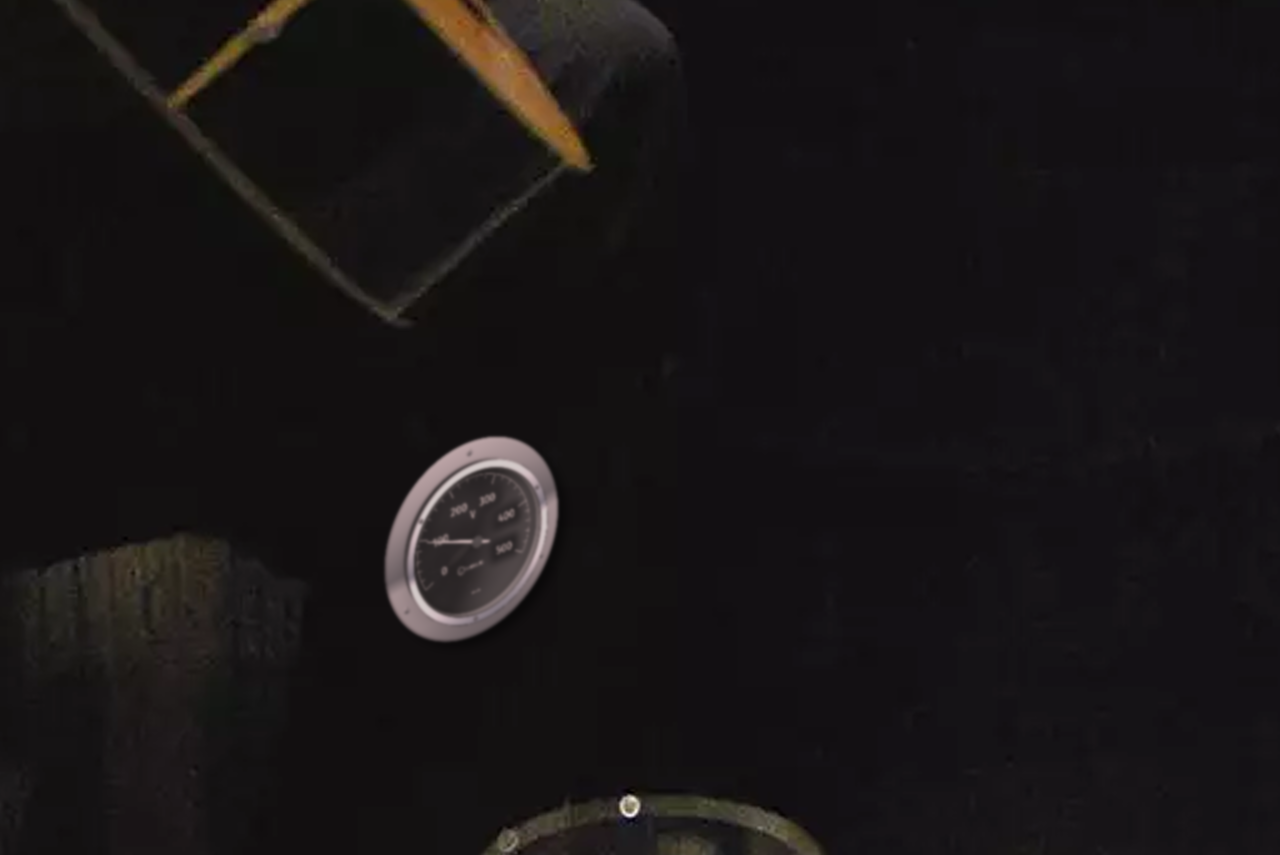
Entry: 100,V
